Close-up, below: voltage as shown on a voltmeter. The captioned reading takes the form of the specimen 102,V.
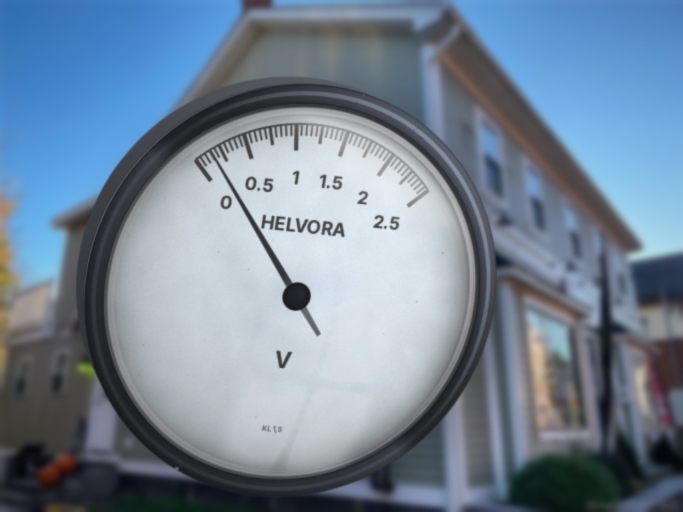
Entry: 0.15,V
